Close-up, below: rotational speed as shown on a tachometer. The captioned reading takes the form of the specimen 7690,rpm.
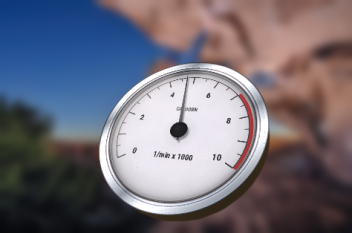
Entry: 4750,rpm
